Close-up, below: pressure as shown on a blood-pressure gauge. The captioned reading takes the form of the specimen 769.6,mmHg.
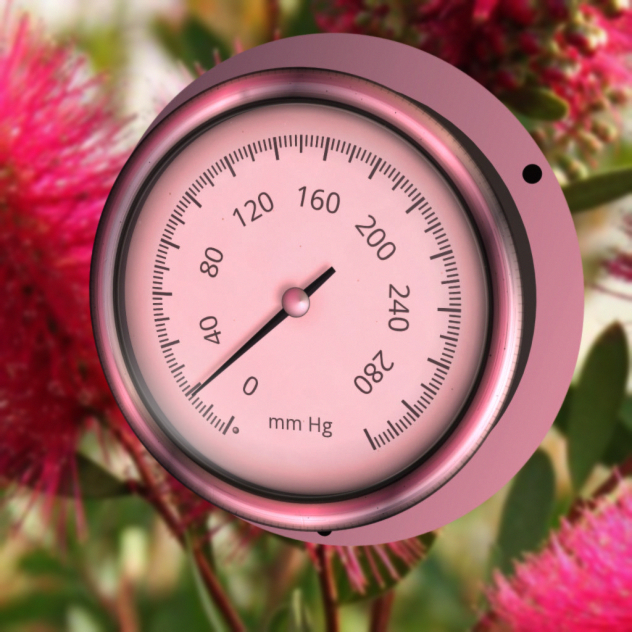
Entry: 18,mmHg
